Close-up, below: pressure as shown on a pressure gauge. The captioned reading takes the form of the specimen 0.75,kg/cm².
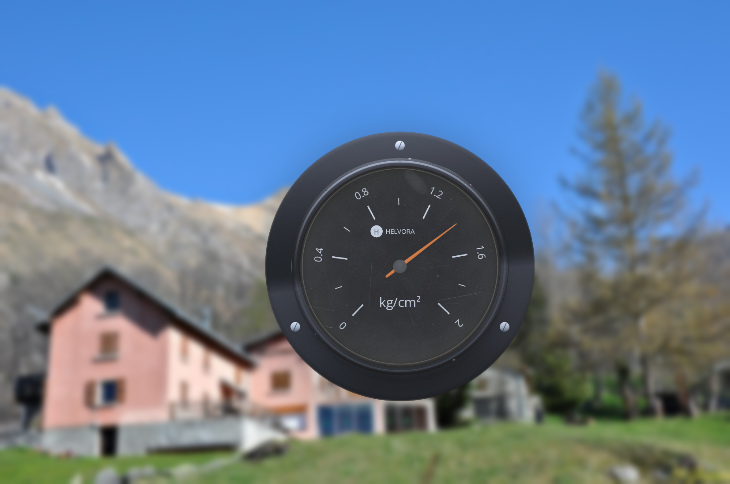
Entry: 1.4,kg/cm²
